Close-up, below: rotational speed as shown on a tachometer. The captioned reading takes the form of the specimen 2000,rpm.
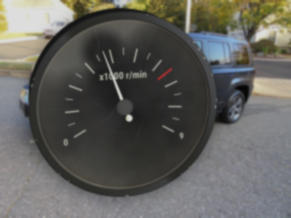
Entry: 3750,rpm
